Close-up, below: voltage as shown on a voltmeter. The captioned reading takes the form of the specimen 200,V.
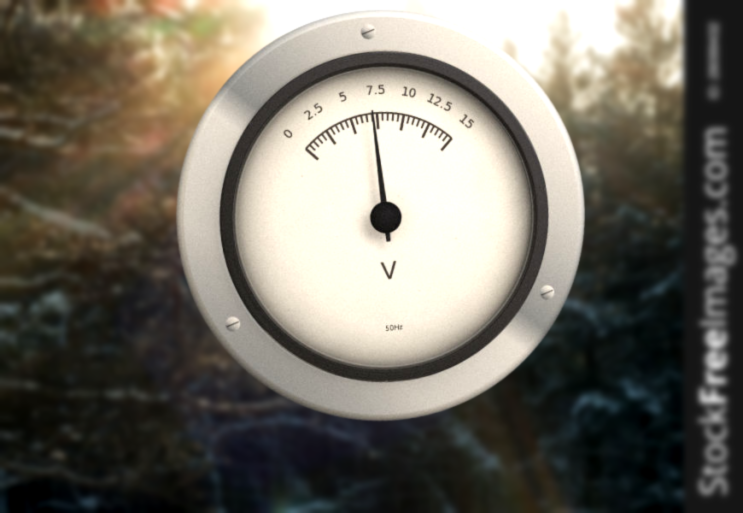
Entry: 7,V
